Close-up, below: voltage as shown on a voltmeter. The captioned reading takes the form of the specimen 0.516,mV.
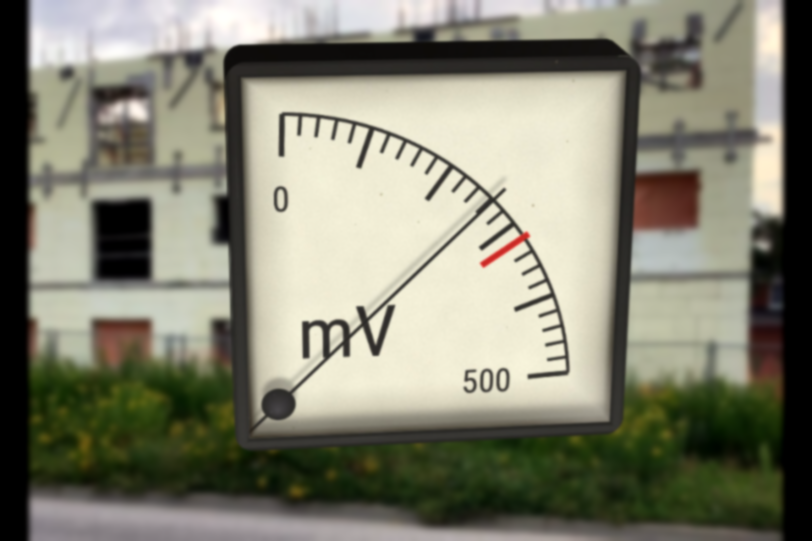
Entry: 260,mV
